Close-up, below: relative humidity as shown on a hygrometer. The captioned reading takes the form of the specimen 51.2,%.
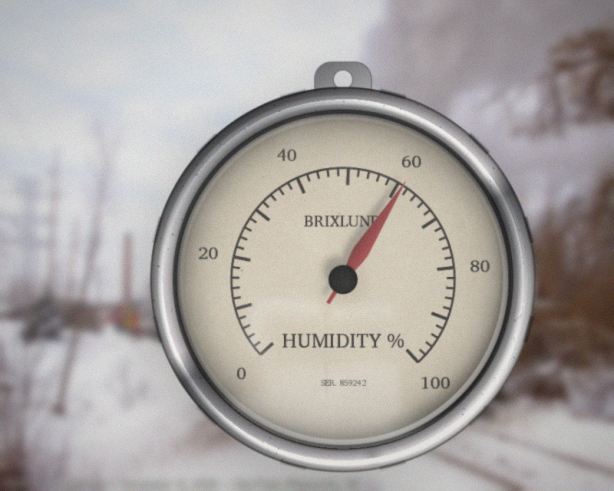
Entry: 61,%
